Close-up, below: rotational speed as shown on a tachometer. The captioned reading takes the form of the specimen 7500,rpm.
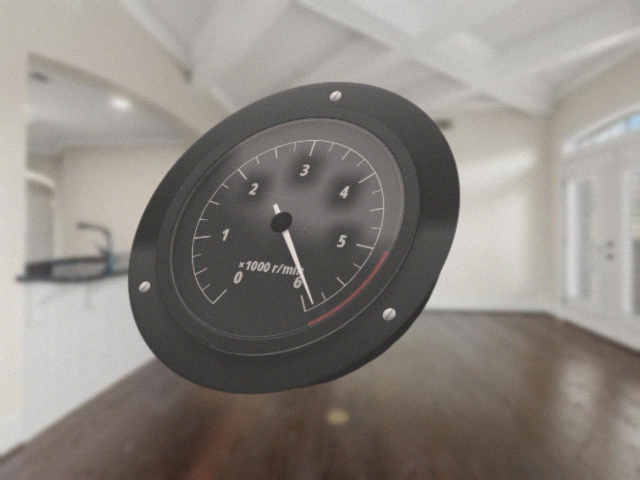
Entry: 5875,rpm
